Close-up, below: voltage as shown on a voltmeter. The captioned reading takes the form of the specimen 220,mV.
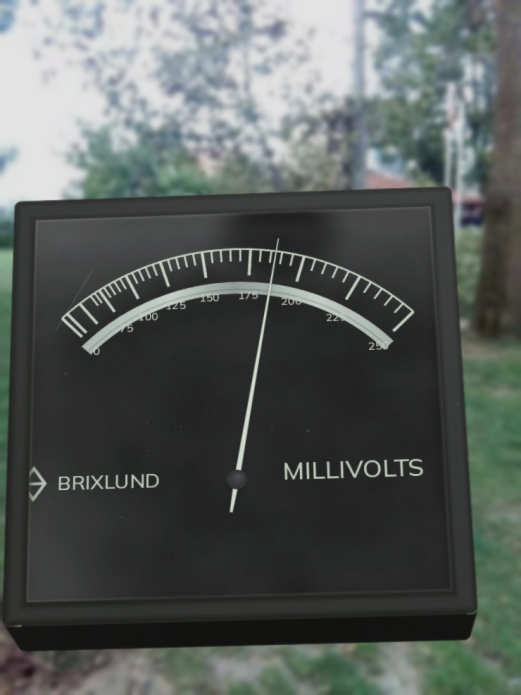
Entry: 187.5,mV
